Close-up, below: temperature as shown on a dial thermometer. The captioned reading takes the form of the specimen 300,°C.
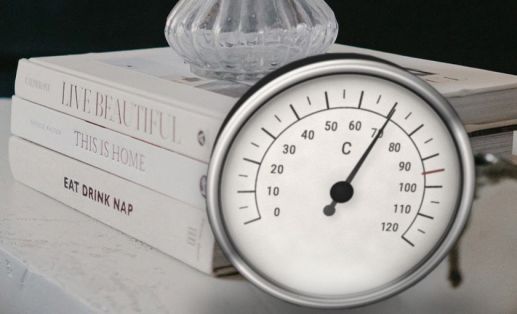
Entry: 70,°C
